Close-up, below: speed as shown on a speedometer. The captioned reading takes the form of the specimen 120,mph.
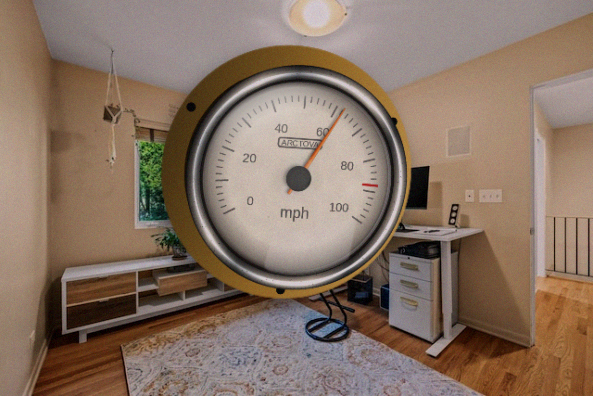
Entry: 62,mph
